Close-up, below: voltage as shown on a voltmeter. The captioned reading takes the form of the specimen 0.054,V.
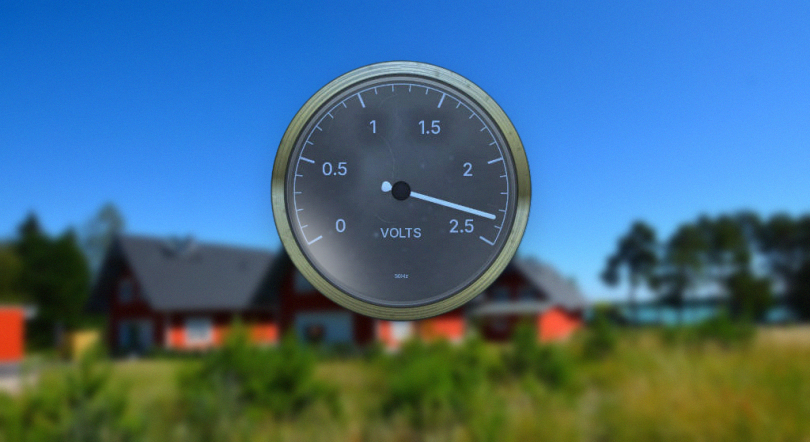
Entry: 2.35,V
